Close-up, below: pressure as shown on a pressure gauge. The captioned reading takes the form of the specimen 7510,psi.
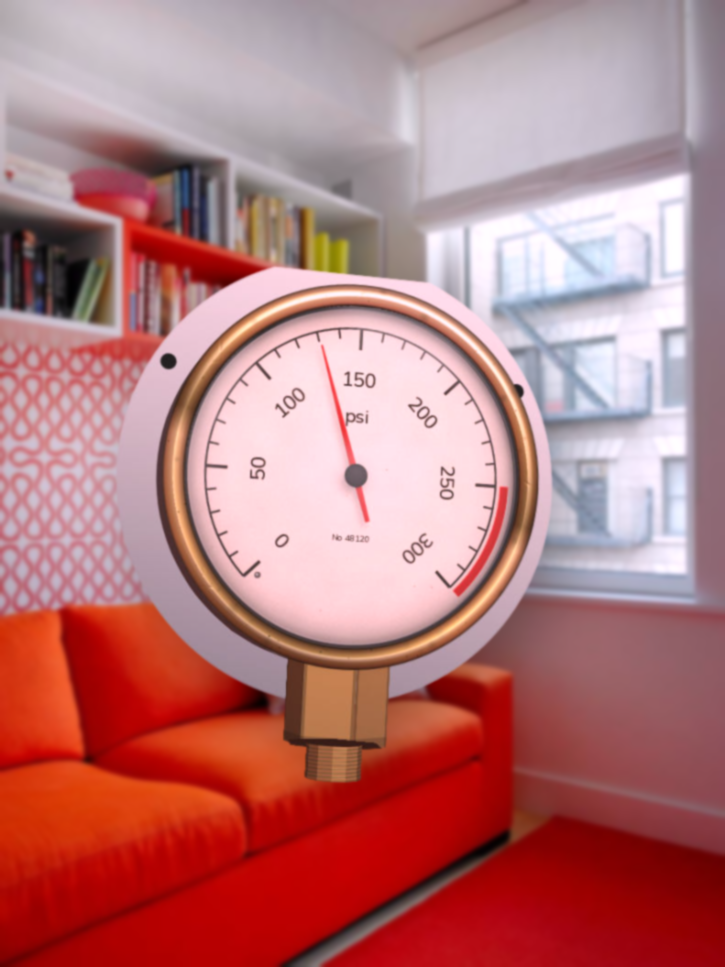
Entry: 130,psi
